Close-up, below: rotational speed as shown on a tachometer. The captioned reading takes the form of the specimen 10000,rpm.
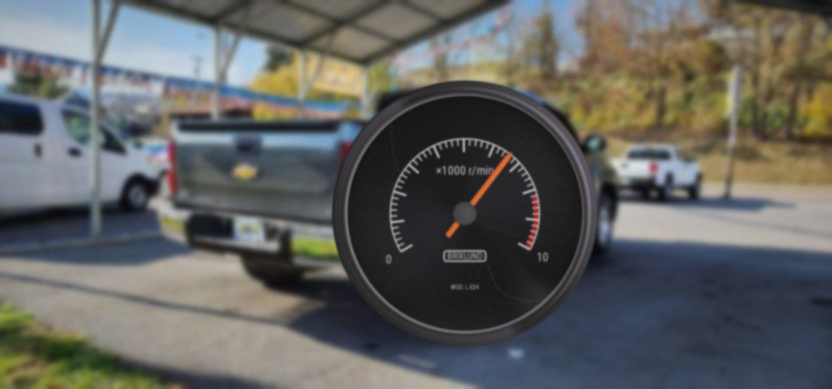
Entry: 6600,rpm
